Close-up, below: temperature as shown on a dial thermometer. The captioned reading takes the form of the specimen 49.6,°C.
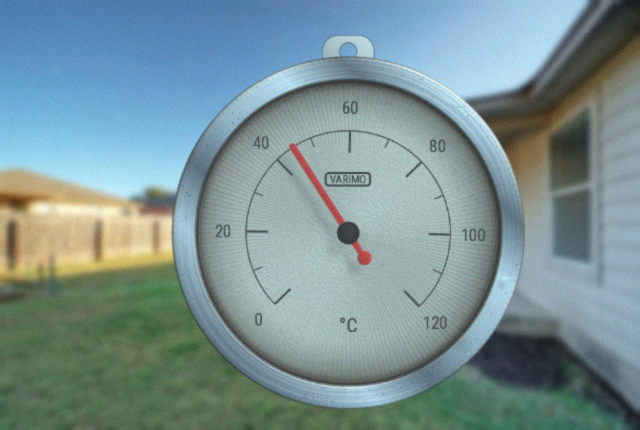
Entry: 45,°C
